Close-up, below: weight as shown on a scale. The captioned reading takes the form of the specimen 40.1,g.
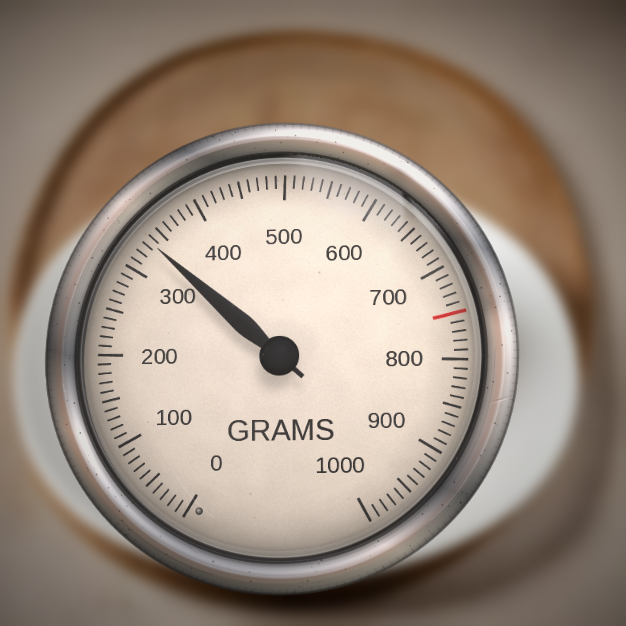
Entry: 335,g
